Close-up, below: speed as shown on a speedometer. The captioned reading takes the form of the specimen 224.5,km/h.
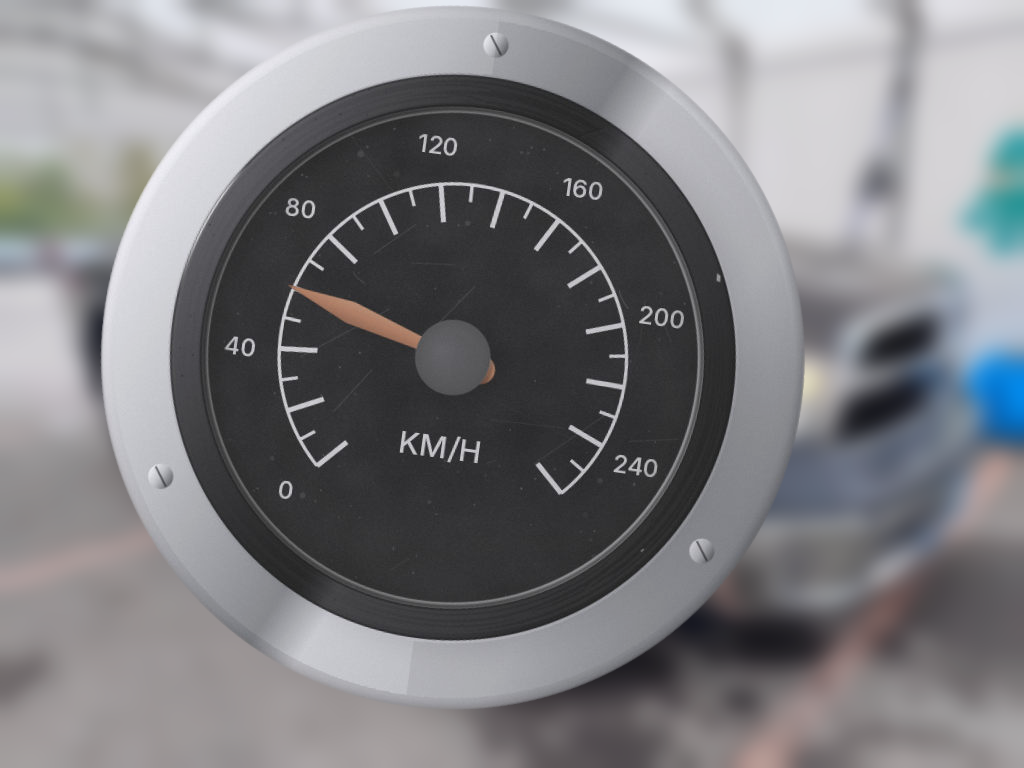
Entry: 60,km/h
